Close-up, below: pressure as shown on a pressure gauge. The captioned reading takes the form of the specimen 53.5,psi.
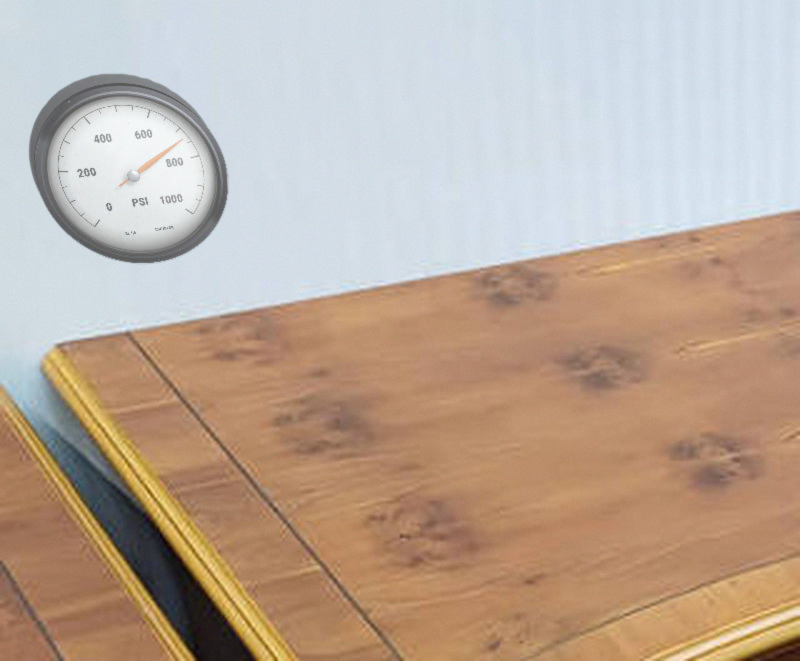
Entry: 725,psi
